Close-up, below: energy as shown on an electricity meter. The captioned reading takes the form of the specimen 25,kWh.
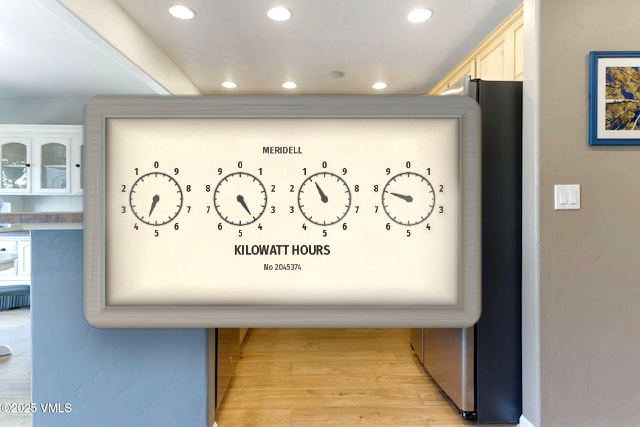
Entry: 4408,kWh
